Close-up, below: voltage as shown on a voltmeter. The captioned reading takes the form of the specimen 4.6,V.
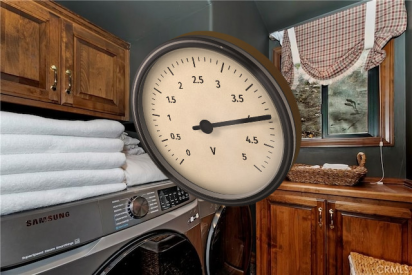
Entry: 4,V
